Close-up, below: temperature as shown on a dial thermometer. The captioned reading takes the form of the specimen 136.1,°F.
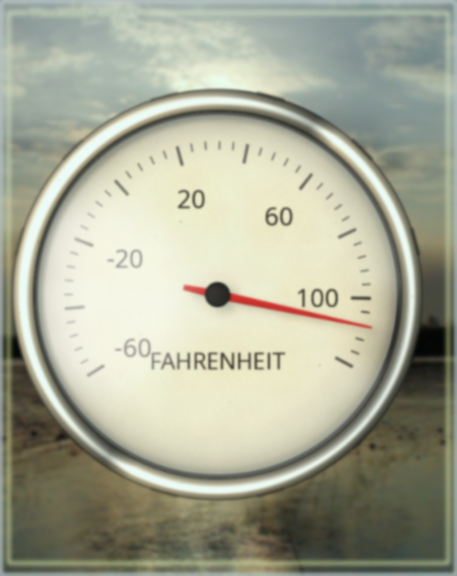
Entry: 108,°F
